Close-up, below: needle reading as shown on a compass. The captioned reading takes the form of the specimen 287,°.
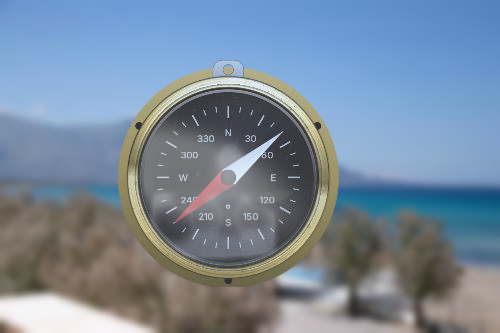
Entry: 230,°
